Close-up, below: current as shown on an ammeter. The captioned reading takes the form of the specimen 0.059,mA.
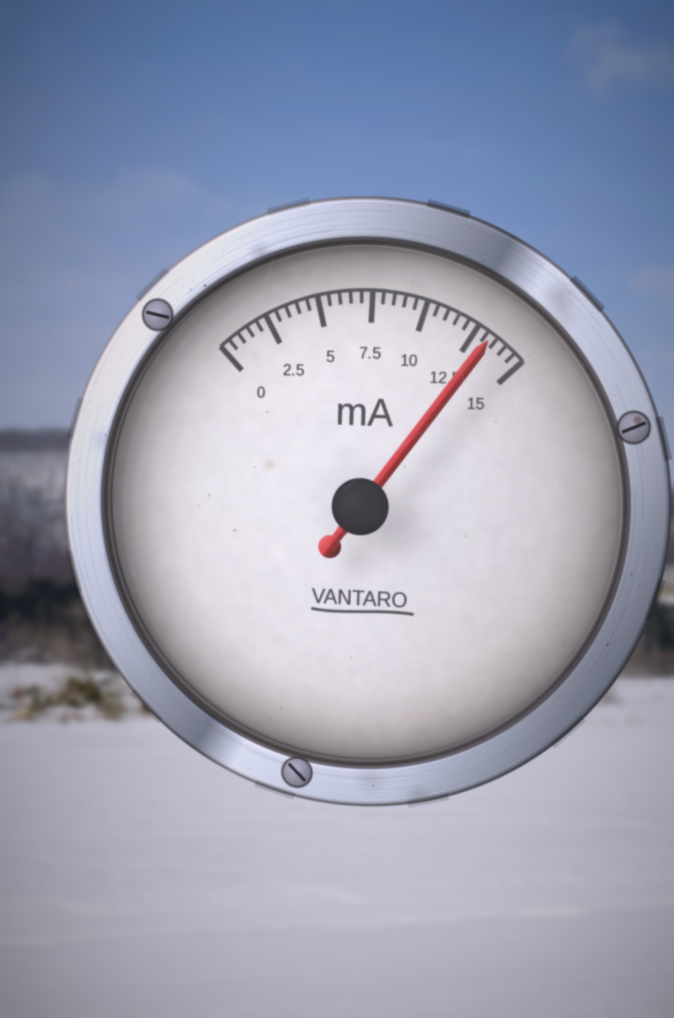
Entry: 13.25,mA
